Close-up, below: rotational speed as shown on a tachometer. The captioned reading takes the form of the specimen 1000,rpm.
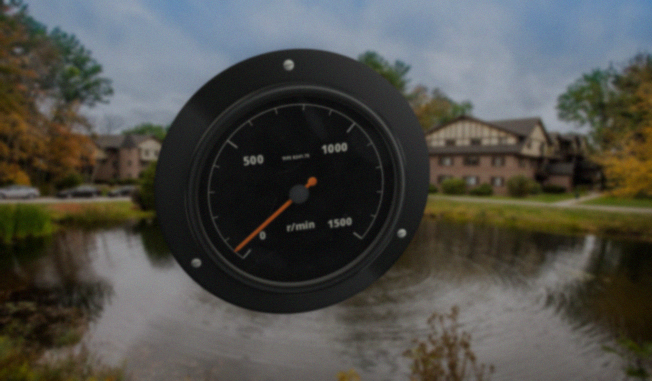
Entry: 50,rpm
